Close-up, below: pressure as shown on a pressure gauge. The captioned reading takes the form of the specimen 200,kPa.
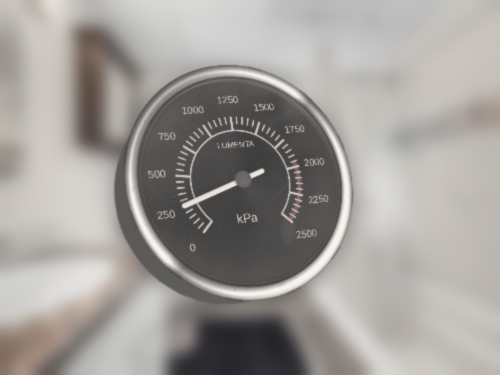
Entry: 250,kPa
